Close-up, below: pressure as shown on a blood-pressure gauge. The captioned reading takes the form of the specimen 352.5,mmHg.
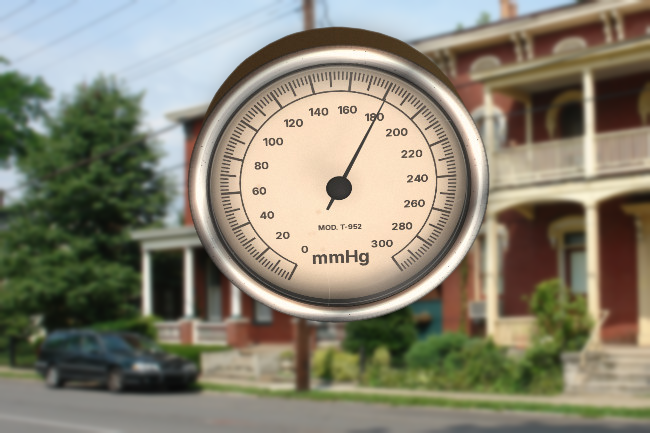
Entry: 180,mmHg
